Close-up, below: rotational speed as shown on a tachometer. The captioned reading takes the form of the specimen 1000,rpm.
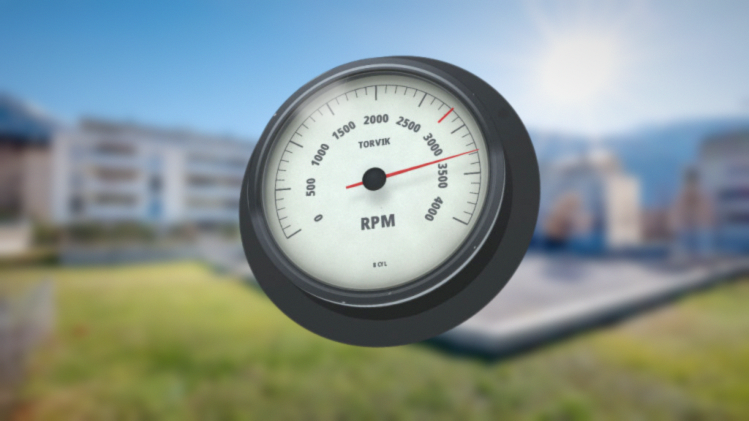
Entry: 3300,rpm
